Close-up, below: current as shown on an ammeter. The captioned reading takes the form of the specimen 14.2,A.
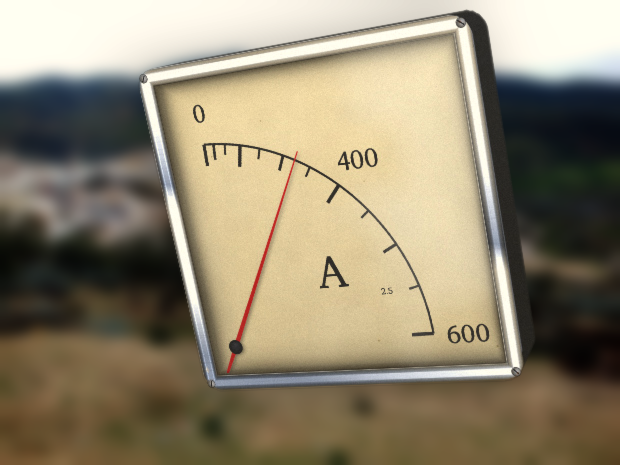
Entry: 325,A
